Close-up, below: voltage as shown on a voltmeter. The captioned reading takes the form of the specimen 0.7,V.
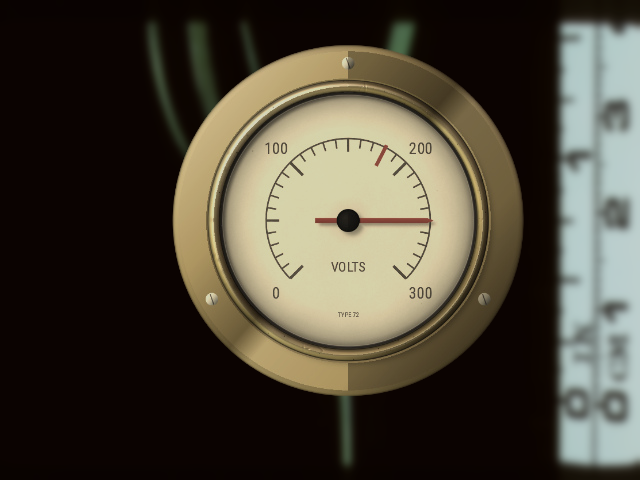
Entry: 250,V
